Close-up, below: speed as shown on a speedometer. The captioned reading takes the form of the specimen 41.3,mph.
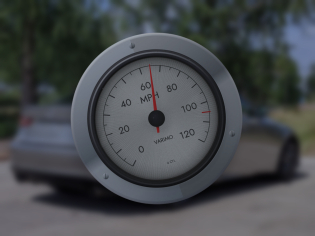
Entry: 65,mph
